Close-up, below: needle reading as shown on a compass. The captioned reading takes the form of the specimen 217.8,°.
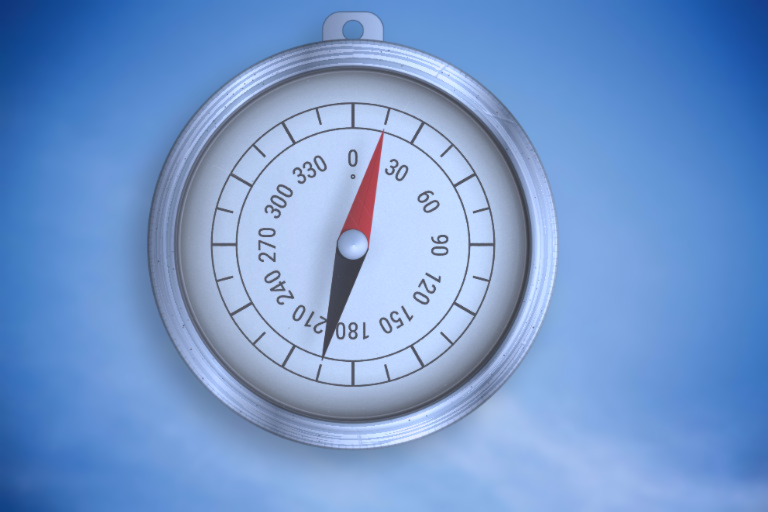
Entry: 15,°
